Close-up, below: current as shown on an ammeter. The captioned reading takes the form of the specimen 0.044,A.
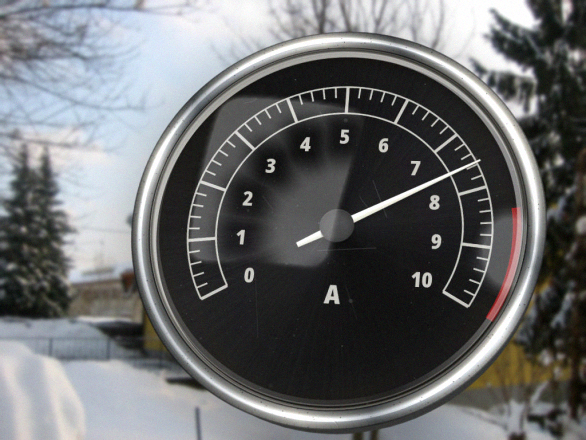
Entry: 7.6,A
